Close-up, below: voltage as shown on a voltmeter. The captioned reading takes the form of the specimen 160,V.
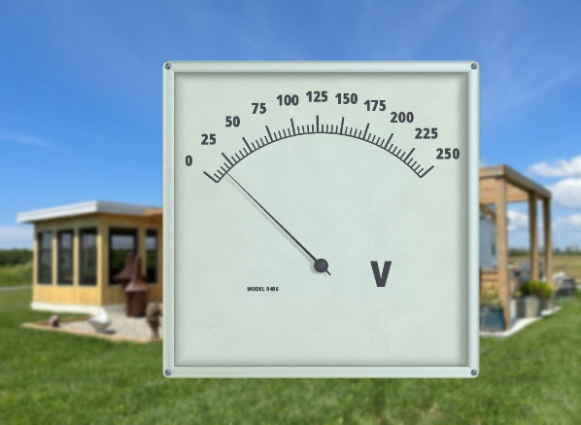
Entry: 15,V
